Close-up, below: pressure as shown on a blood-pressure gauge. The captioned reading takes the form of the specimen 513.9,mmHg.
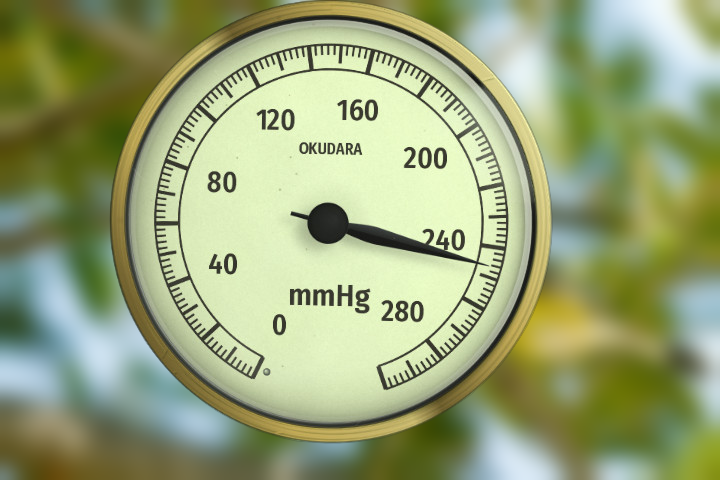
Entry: 246,mmHg
